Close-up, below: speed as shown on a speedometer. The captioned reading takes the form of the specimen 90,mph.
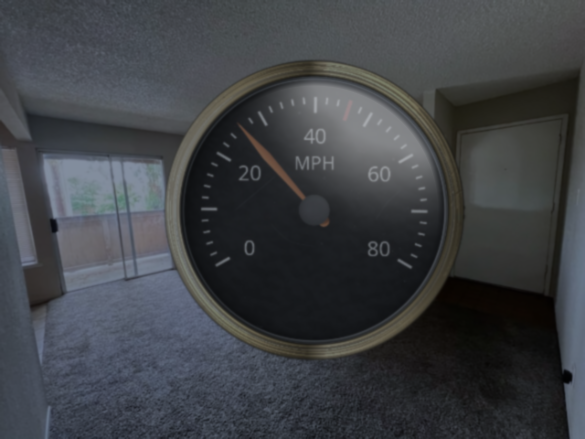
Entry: 26,mph
